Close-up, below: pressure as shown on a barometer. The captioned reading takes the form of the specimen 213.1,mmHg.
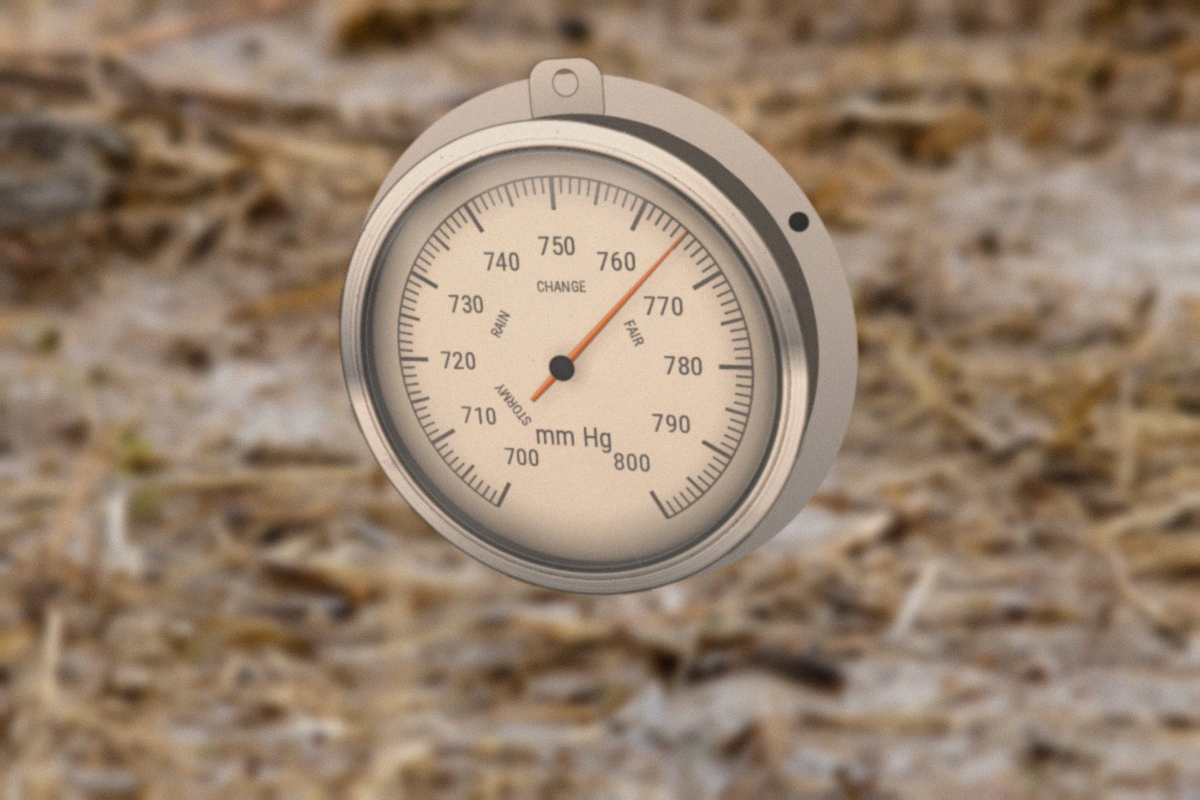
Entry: 765,mmHg
